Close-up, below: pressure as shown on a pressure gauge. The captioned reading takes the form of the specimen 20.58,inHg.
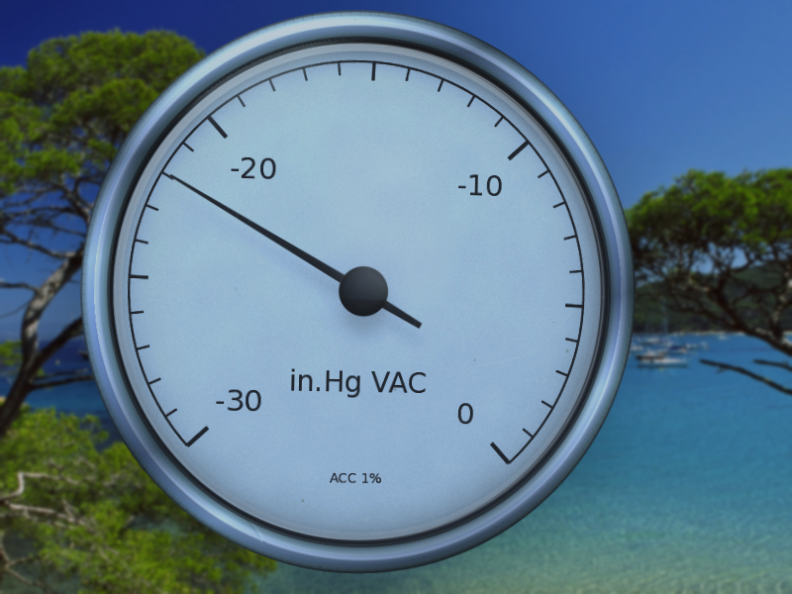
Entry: -22,inHg
